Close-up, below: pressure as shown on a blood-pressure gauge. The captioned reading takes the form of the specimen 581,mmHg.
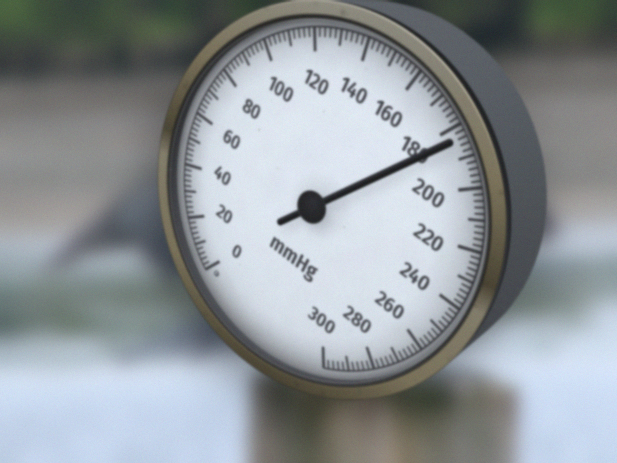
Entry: 184,mmHg
